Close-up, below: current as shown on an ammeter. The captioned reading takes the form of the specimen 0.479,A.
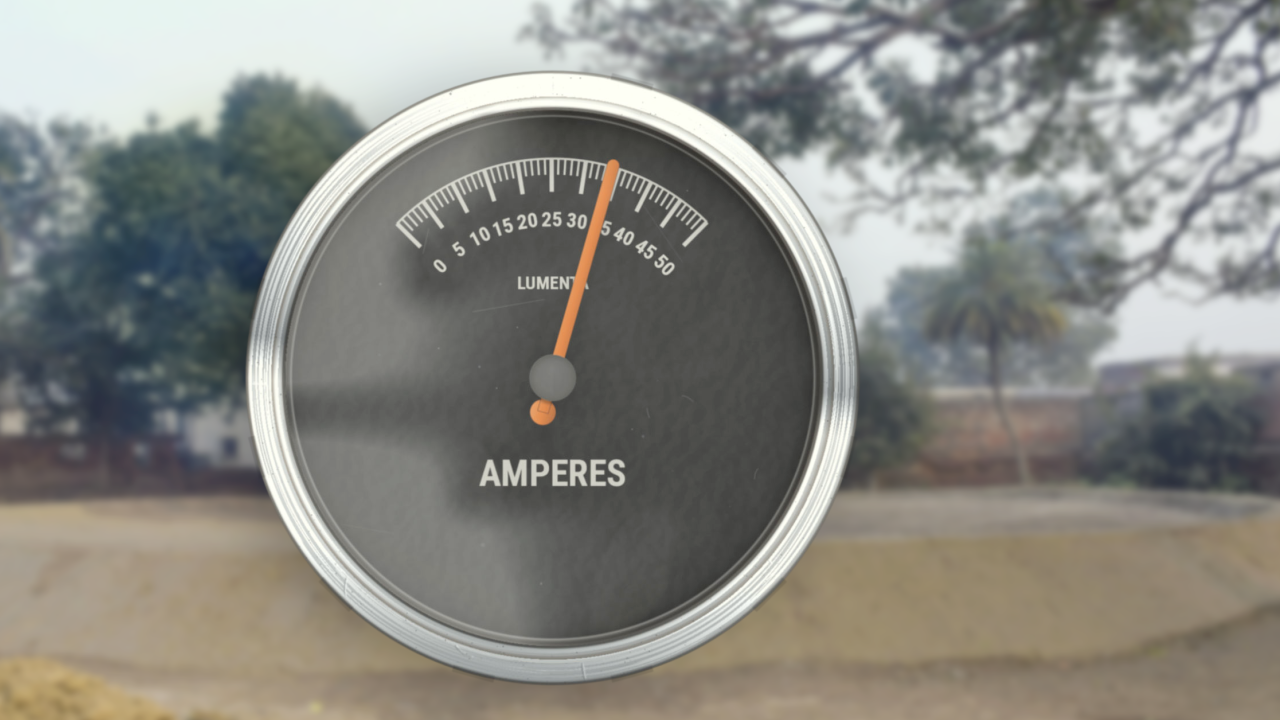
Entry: 34,A
